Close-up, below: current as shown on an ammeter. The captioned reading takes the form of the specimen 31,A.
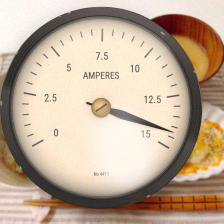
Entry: 14.25,A
